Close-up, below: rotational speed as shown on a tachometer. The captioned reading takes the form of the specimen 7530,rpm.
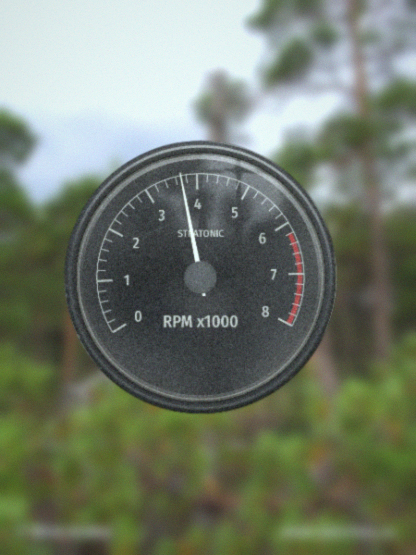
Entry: 3700,rpm
